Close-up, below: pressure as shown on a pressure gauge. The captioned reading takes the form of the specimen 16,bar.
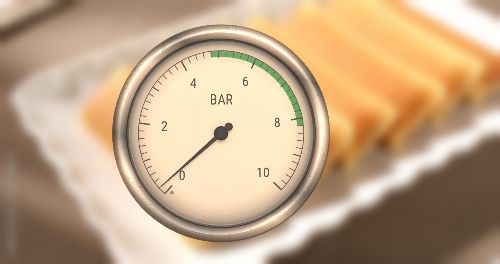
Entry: 0.2,bar
